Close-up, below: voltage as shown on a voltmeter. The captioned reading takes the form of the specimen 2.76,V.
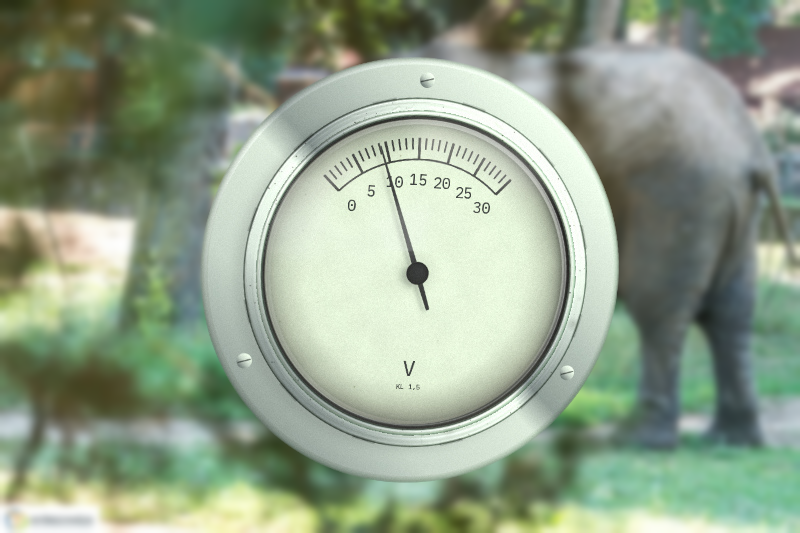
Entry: 9,V
